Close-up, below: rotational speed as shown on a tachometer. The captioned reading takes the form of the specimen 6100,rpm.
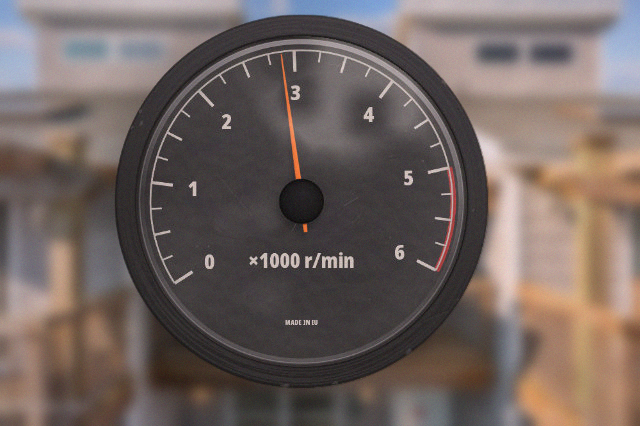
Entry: 2875,rpm
